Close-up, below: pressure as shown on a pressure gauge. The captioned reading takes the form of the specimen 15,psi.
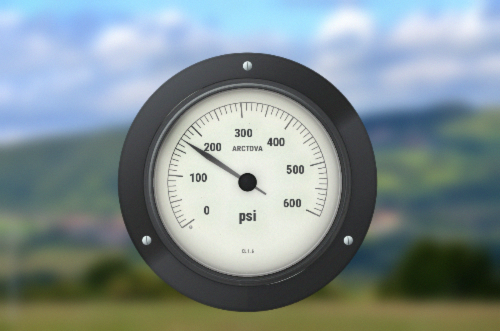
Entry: 170,psi
